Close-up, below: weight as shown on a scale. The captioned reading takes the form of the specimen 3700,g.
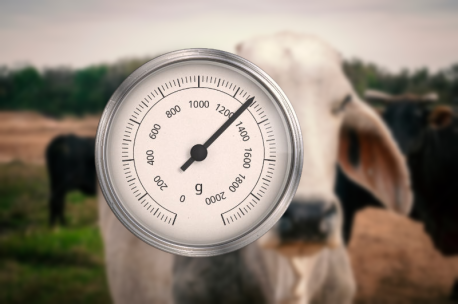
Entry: 1280,g
